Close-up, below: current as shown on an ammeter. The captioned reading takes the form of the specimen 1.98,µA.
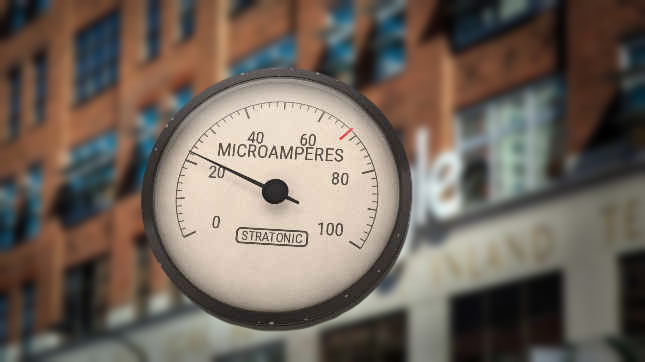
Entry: 22,µA
